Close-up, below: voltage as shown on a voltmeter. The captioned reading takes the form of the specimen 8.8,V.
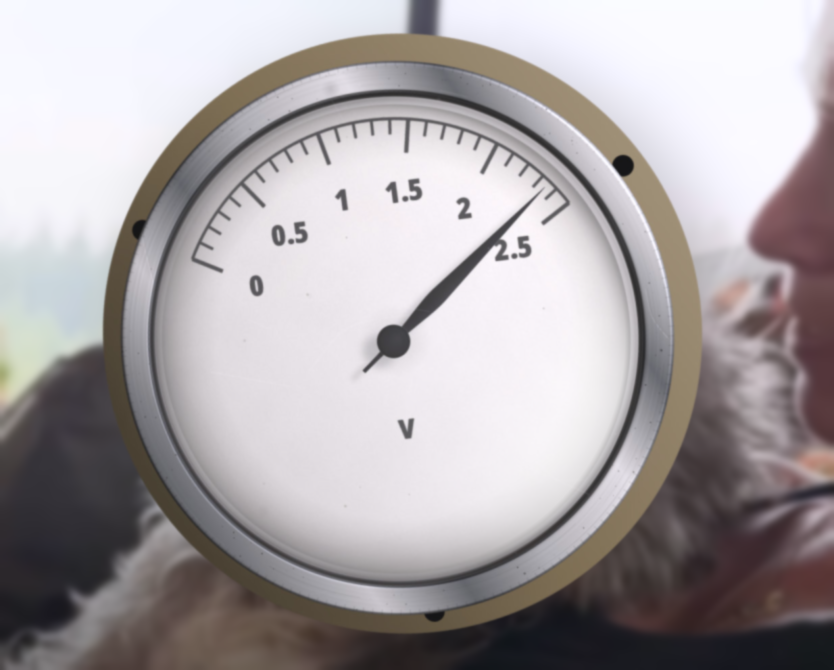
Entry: 2.35,V
